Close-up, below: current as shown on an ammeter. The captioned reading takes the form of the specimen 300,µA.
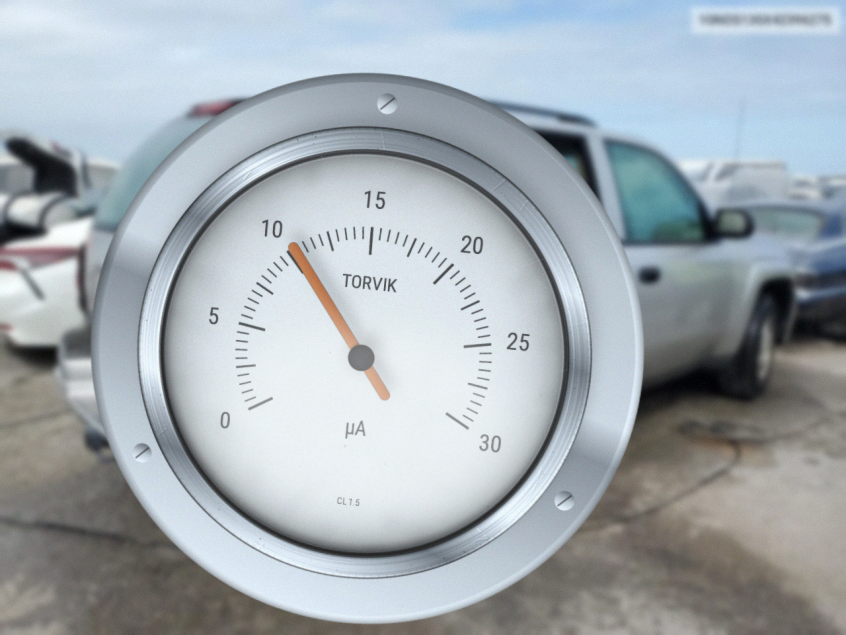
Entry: 10.5,µA
